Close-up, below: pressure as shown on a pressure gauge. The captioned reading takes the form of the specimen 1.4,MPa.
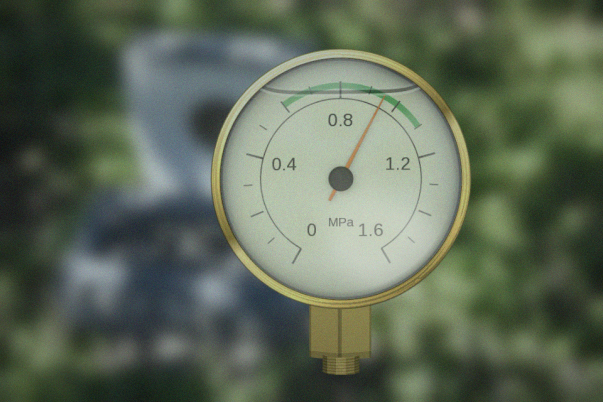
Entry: 0.95,MPa
